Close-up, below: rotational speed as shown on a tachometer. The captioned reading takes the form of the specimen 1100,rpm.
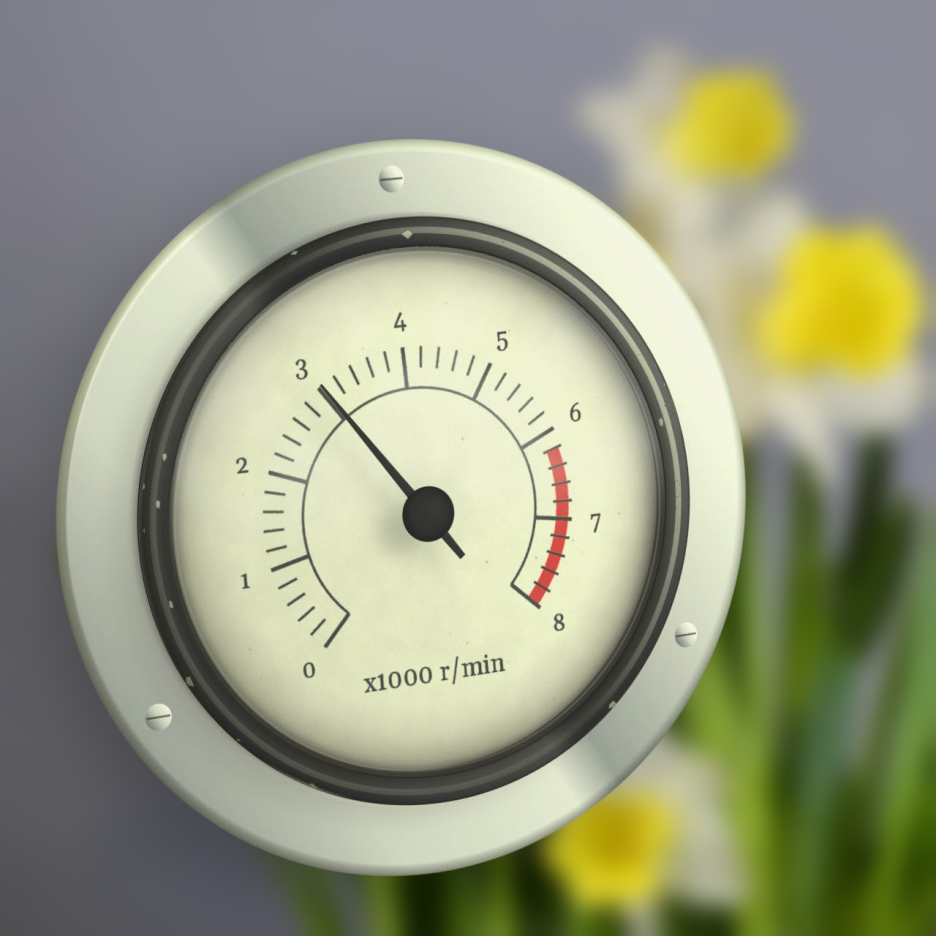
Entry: 3000,rpm
